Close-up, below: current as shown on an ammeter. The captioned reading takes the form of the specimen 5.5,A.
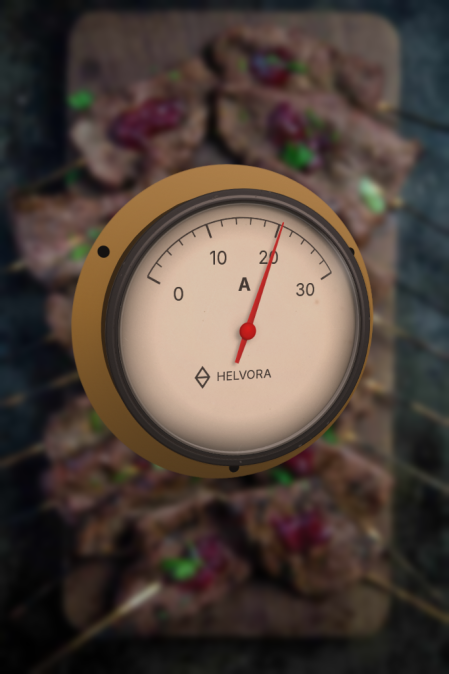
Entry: 20,A
